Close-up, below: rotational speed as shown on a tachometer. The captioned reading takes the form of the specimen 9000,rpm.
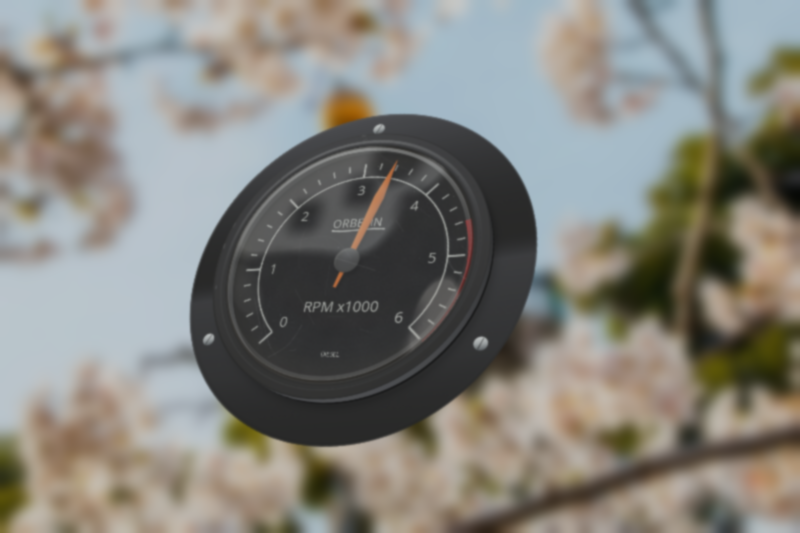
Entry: 3400,rpm
